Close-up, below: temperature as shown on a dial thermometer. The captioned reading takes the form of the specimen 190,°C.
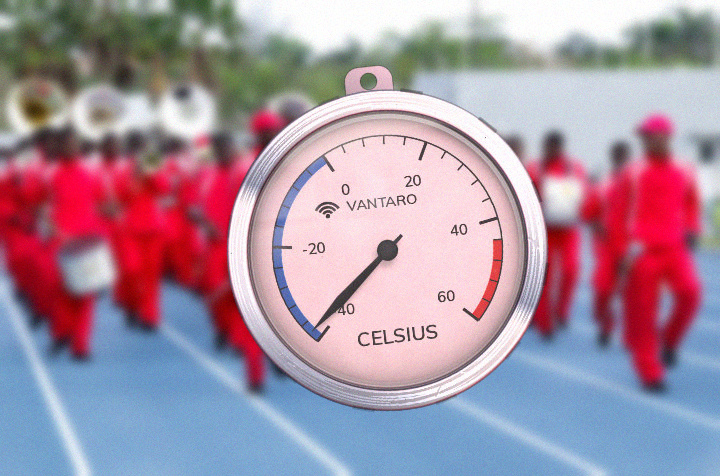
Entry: -38,°C
